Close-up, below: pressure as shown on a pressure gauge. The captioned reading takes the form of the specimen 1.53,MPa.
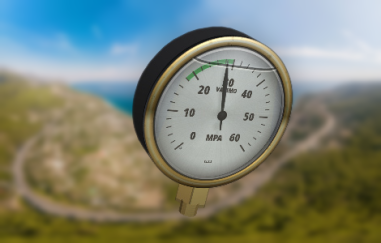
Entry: 28,MPa
